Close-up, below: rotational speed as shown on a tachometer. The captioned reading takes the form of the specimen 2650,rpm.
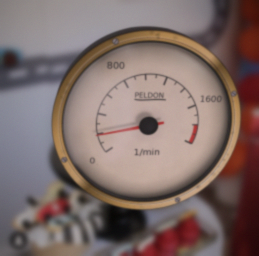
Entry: 200,rpm
